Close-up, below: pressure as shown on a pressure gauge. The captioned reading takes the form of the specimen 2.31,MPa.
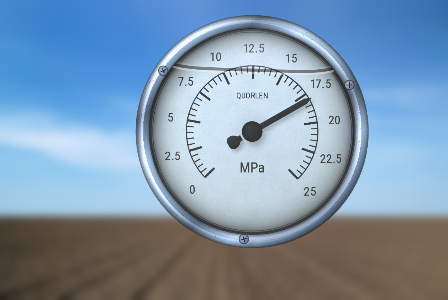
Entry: 18,MPa
